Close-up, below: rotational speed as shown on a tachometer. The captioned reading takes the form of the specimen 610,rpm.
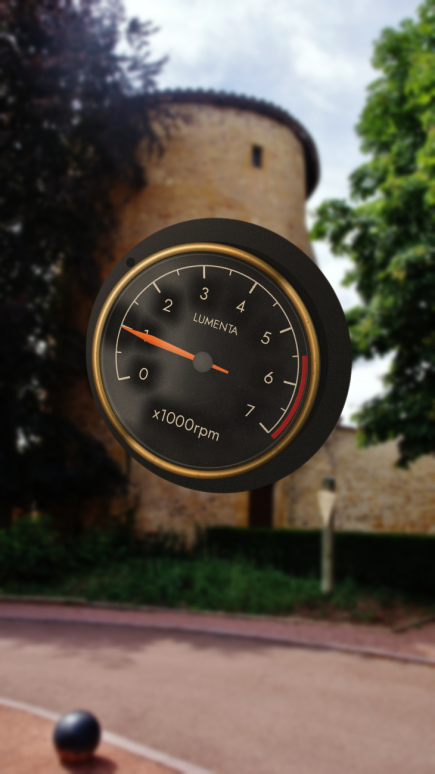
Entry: 1000,rpm
